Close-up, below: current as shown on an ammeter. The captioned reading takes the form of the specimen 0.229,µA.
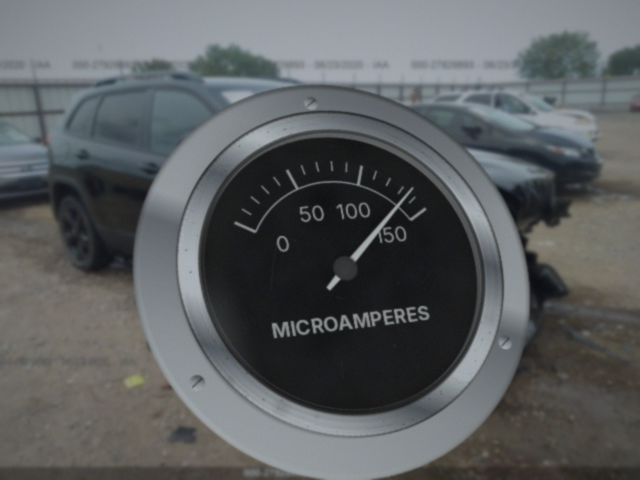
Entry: 135,µA
